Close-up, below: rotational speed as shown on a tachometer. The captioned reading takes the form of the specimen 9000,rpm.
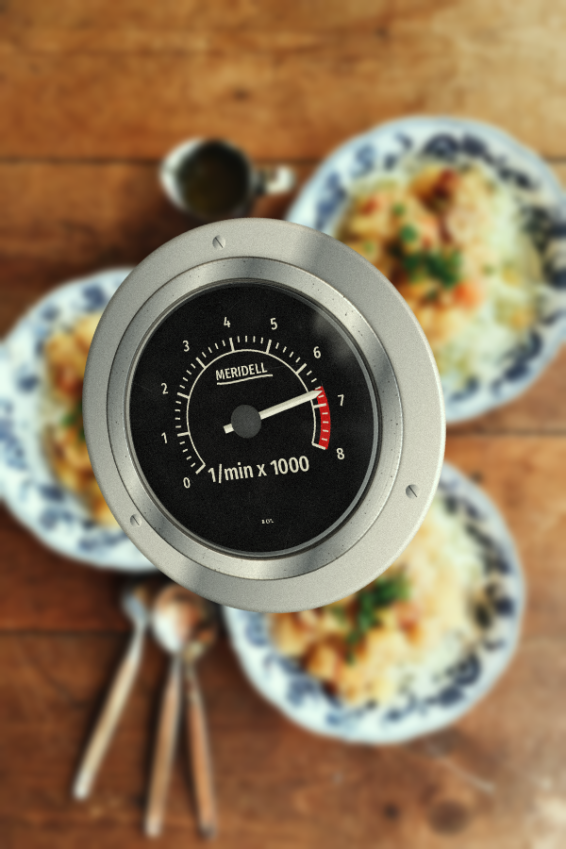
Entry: 6700,rpm
